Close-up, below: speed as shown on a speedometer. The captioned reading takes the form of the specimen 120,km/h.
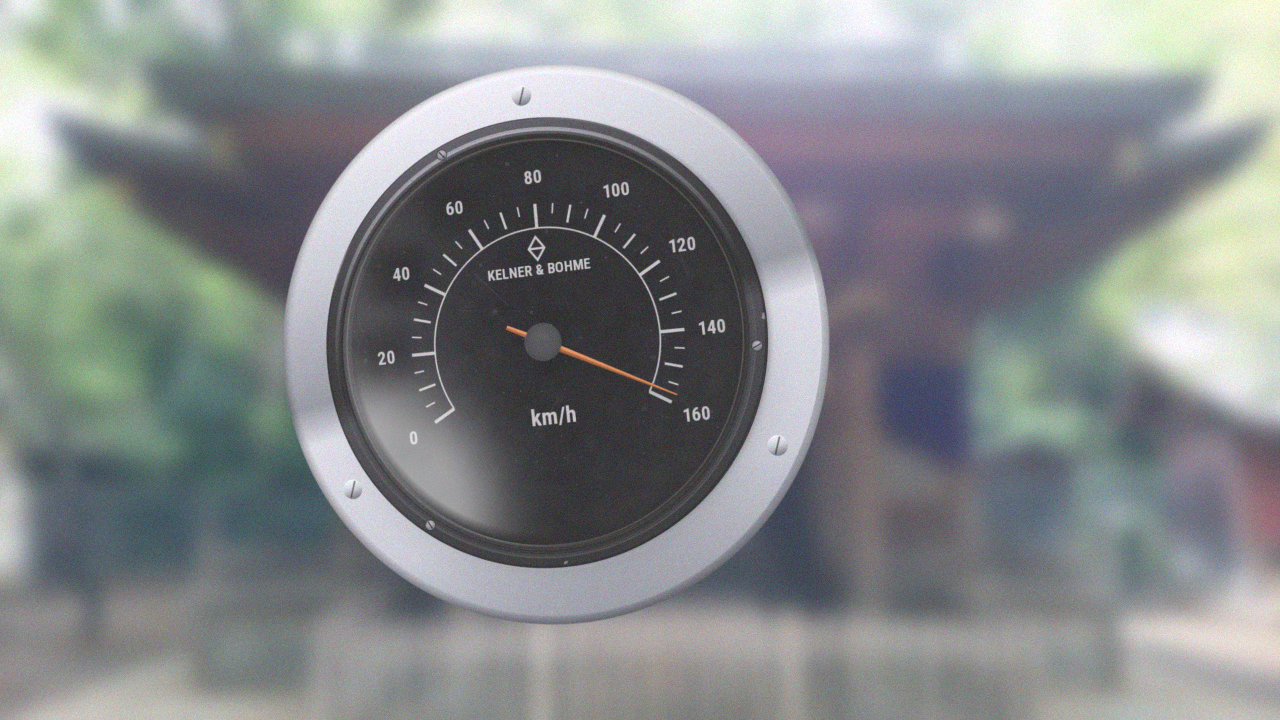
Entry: 157.5,km/h
